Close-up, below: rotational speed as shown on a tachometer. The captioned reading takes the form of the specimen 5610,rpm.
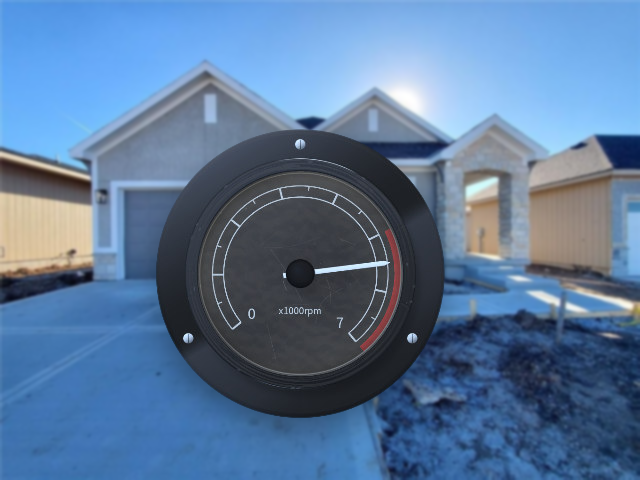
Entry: 5500,rpm
